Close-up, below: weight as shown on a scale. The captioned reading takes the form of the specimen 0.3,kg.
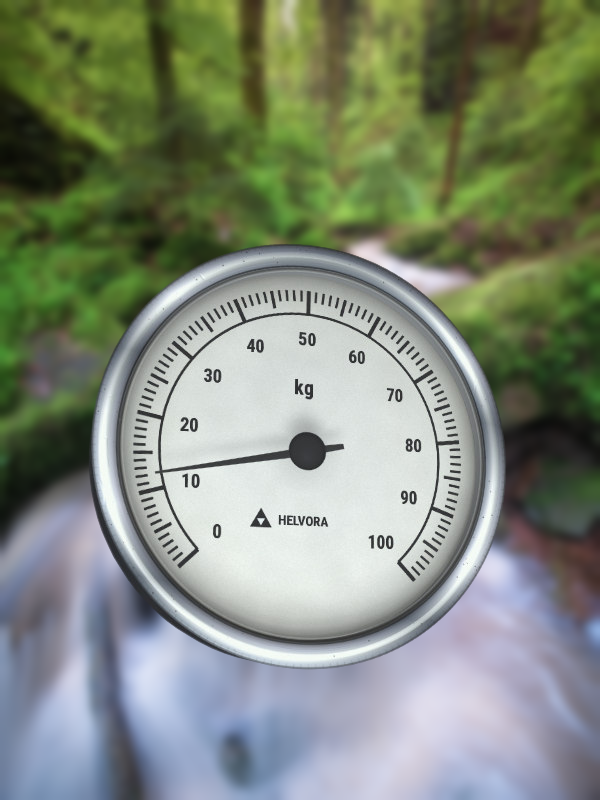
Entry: 12,kg
